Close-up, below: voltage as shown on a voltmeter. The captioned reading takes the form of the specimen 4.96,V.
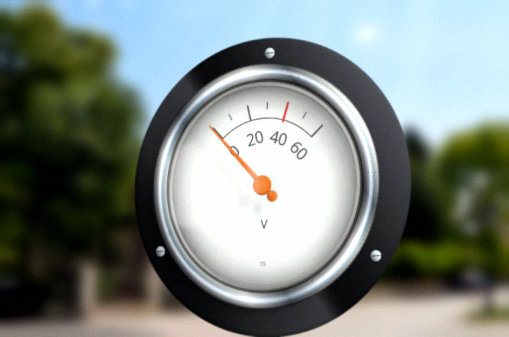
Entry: 0,V
